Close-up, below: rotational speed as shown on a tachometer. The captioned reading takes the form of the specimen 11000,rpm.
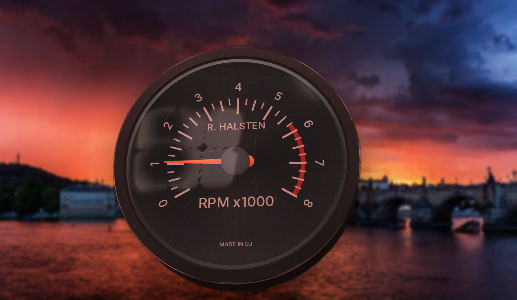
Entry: 1000,rpm
